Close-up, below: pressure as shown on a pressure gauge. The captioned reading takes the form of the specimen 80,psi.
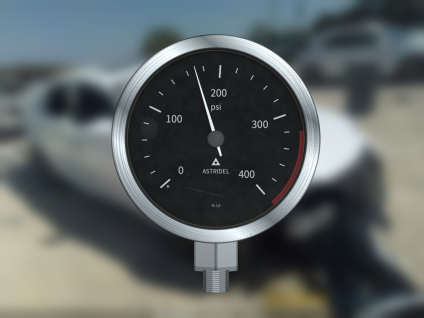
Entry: 170,psi
